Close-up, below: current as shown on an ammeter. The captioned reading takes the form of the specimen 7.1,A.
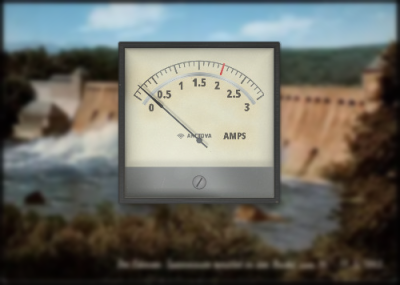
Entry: 0.2,A
